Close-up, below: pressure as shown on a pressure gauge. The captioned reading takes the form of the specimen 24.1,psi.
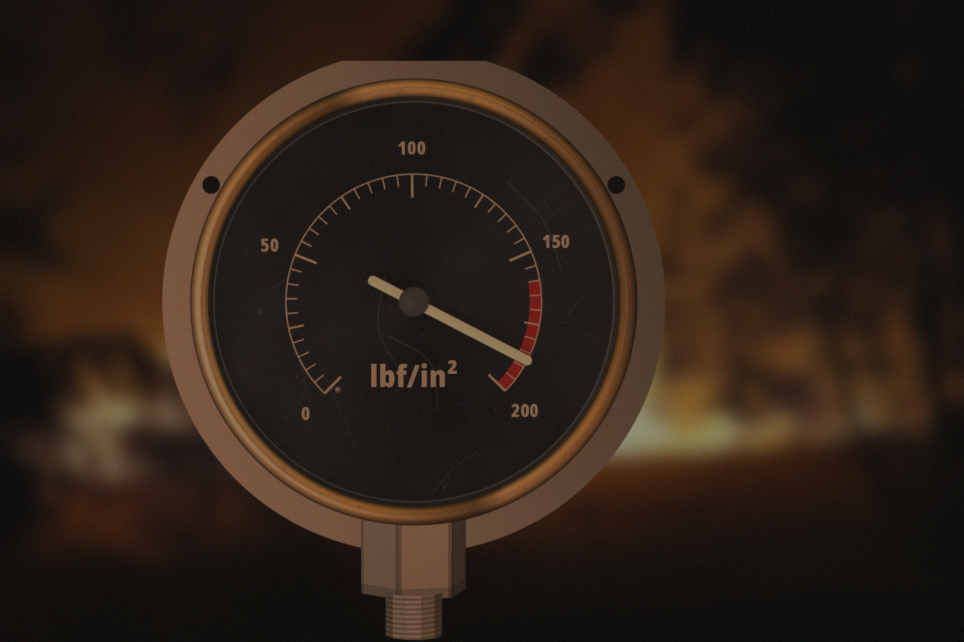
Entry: 187.5,psi
